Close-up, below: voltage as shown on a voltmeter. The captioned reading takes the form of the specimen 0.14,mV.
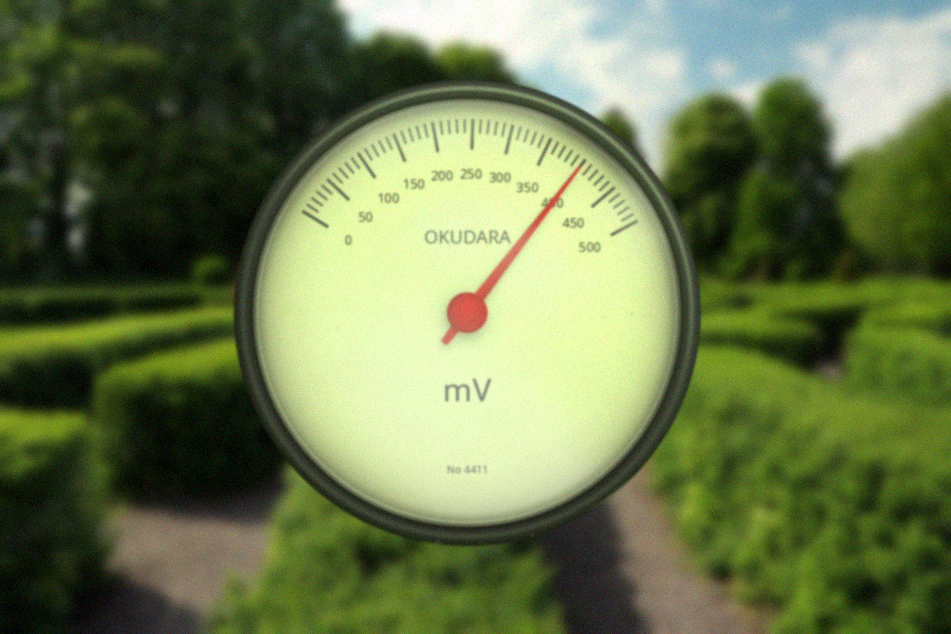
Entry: 400,mV
